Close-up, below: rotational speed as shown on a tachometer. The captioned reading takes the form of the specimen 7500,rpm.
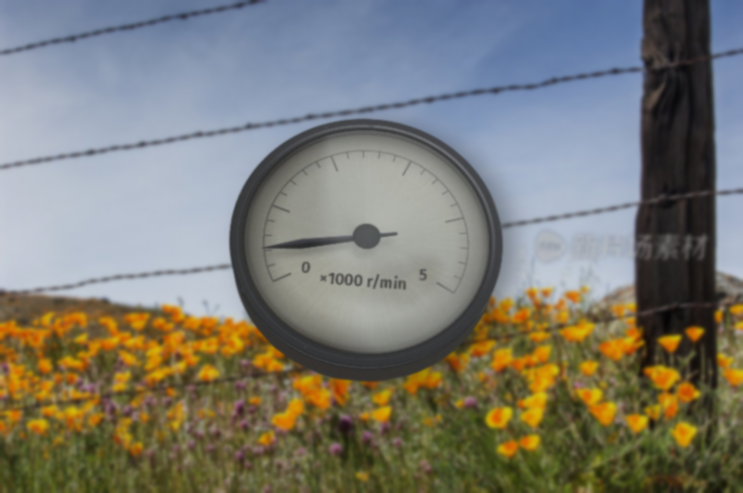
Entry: 400,rpm
